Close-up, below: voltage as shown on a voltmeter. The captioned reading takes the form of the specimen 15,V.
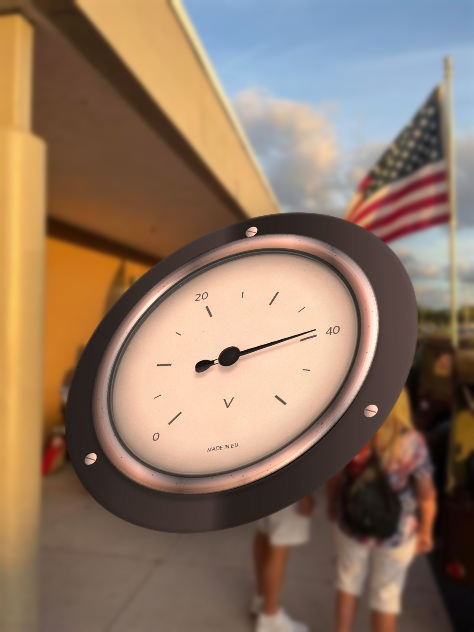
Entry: 40,V
